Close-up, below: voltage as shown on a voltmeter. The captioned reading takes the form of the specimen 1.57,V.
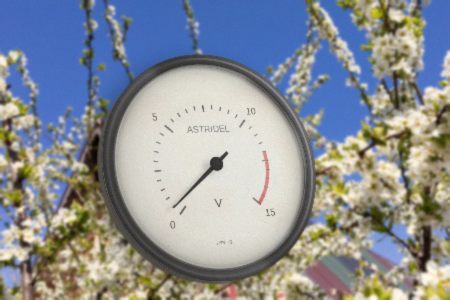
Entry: 0.5,V
